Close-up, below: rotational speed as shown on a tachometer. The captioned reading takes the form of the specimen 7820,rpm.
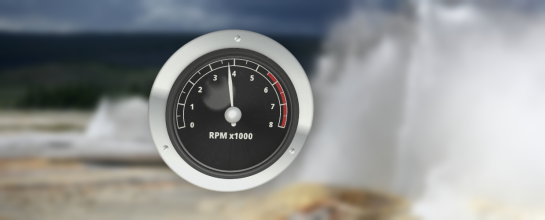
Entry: 3750,rpm
